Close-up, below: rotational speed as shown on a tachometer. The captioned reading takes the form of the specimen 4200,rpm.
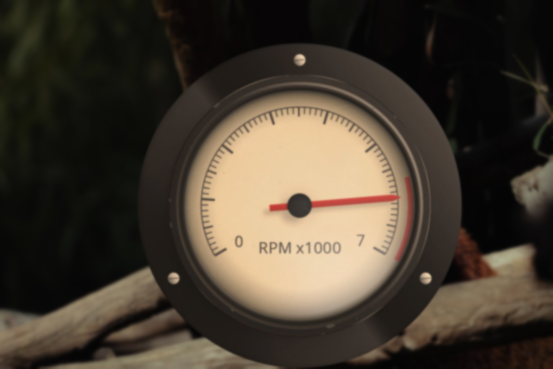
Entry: 6000,rpm
